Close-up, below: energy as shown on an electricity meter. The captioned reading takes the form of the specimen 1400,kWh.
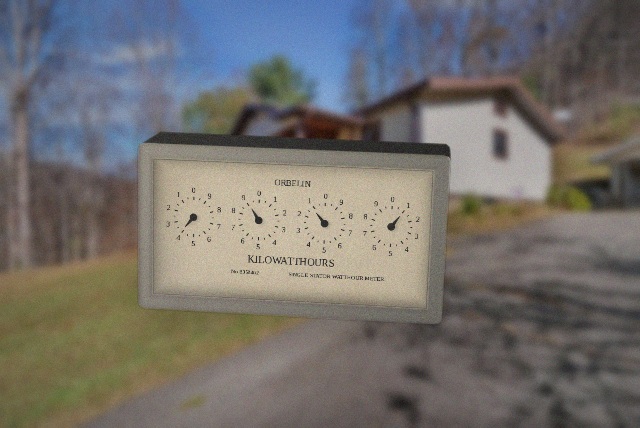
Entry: 3911,kWh
